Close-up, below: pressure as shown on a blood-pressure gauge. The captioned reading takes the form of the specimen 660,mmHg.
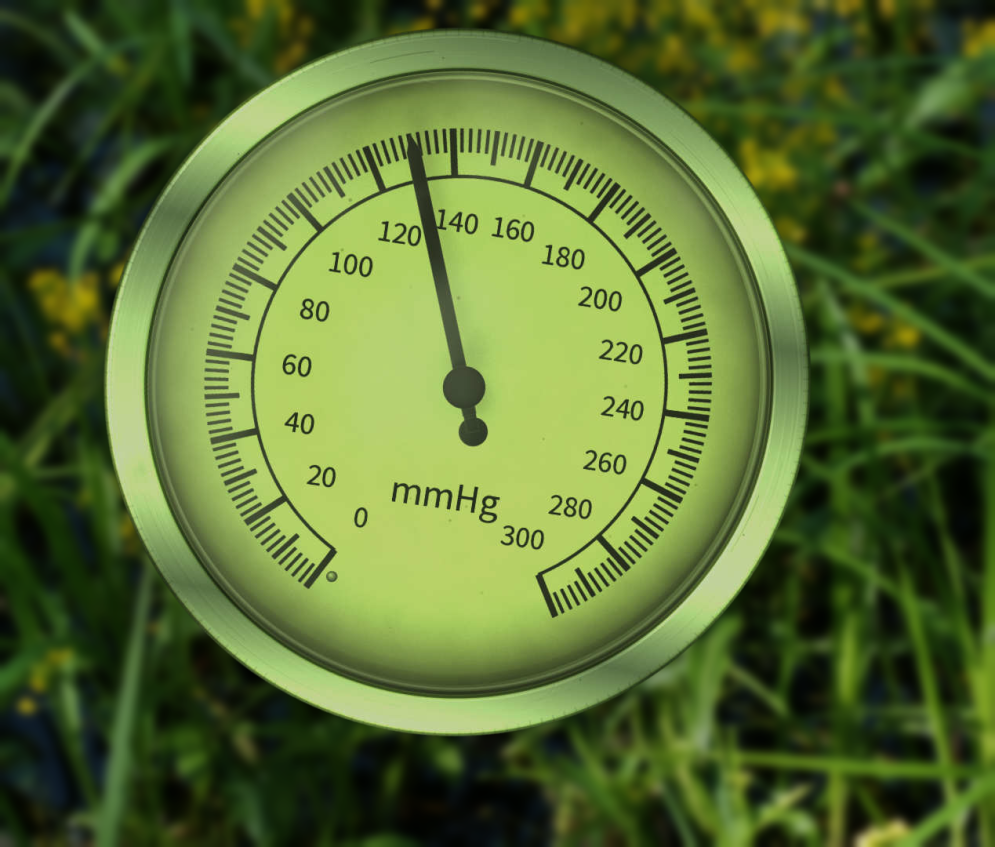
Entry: 130,mmHg
